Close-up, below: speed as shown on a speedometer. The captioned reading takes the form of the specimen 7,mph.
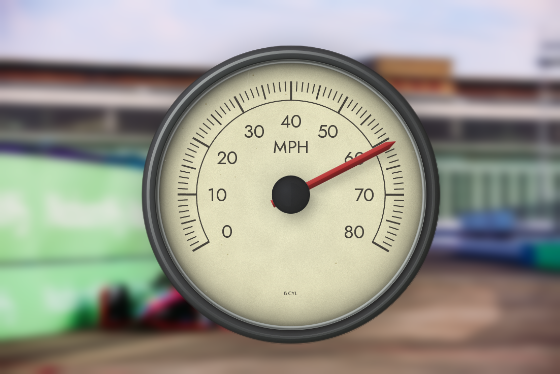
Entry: 61,mph
